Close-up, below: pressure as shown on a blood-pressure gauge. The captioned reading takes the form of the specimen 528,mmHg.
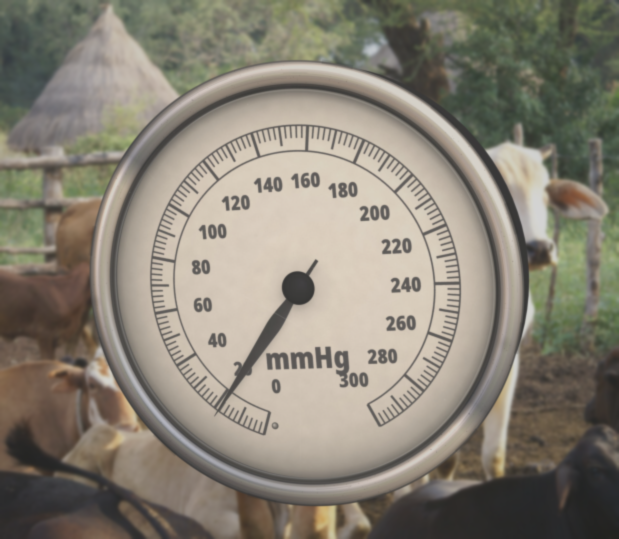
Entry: 18,mmHg
